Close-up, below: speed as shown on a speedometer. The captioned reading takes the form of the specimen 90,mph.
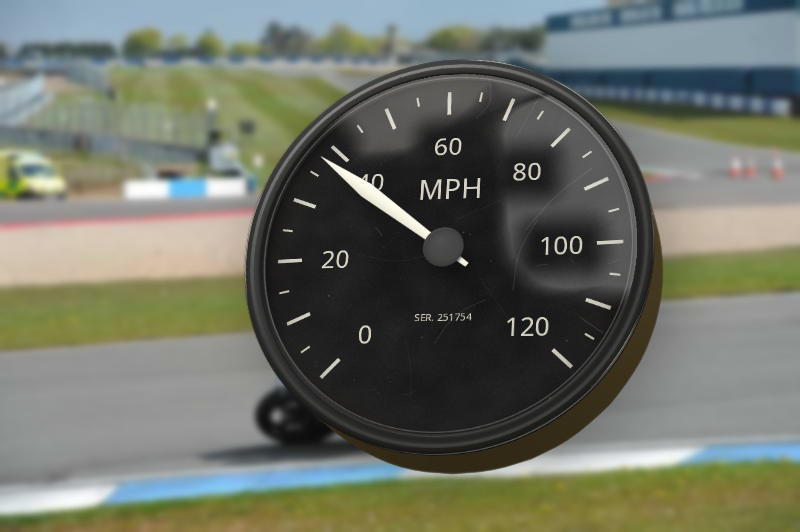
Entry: 37.5,mph
